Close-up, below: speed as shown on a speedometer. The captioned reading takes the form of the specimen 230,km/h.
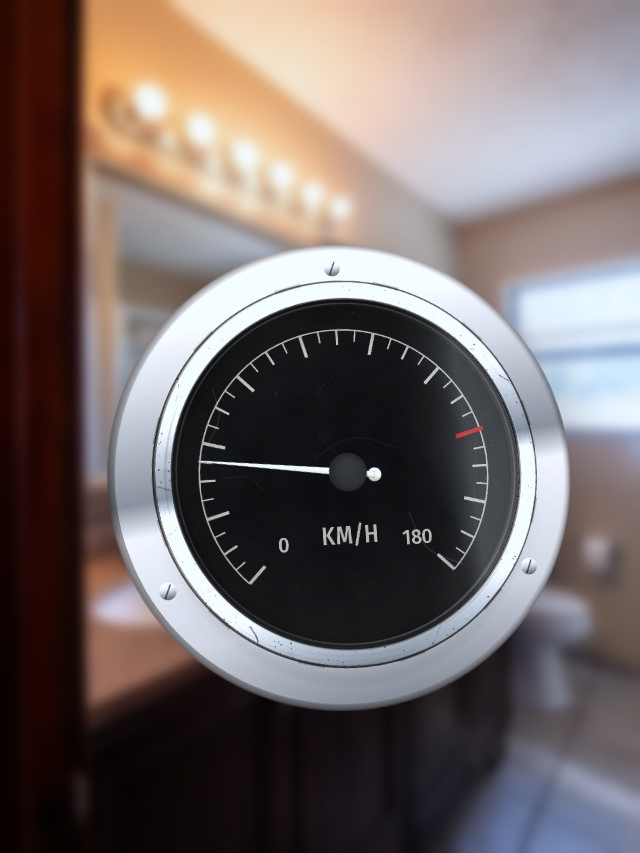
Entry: 35,km/h
